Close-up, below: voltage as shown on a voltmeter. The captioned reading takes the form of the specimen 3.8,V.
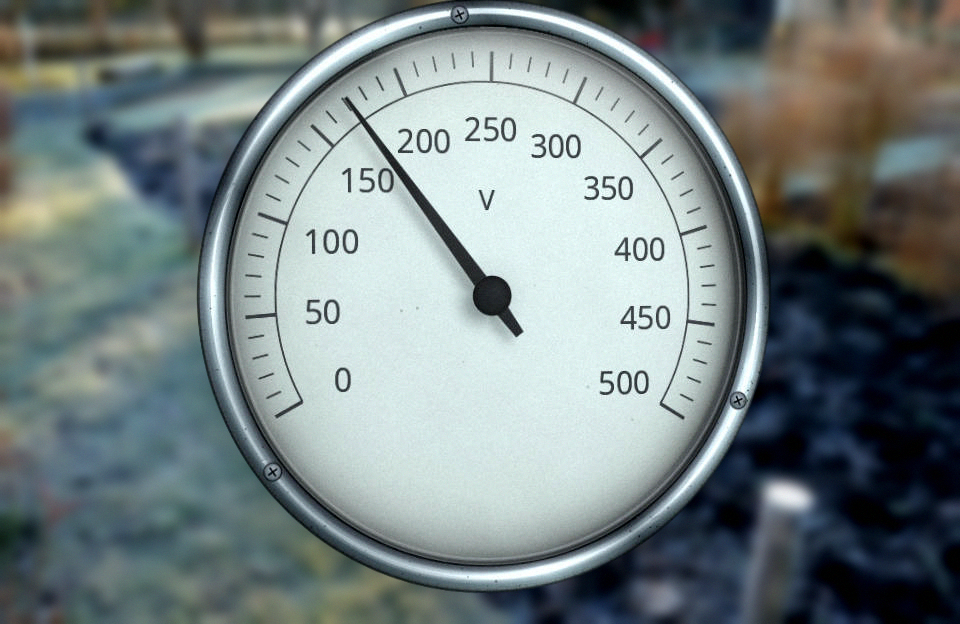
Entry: 170,V
